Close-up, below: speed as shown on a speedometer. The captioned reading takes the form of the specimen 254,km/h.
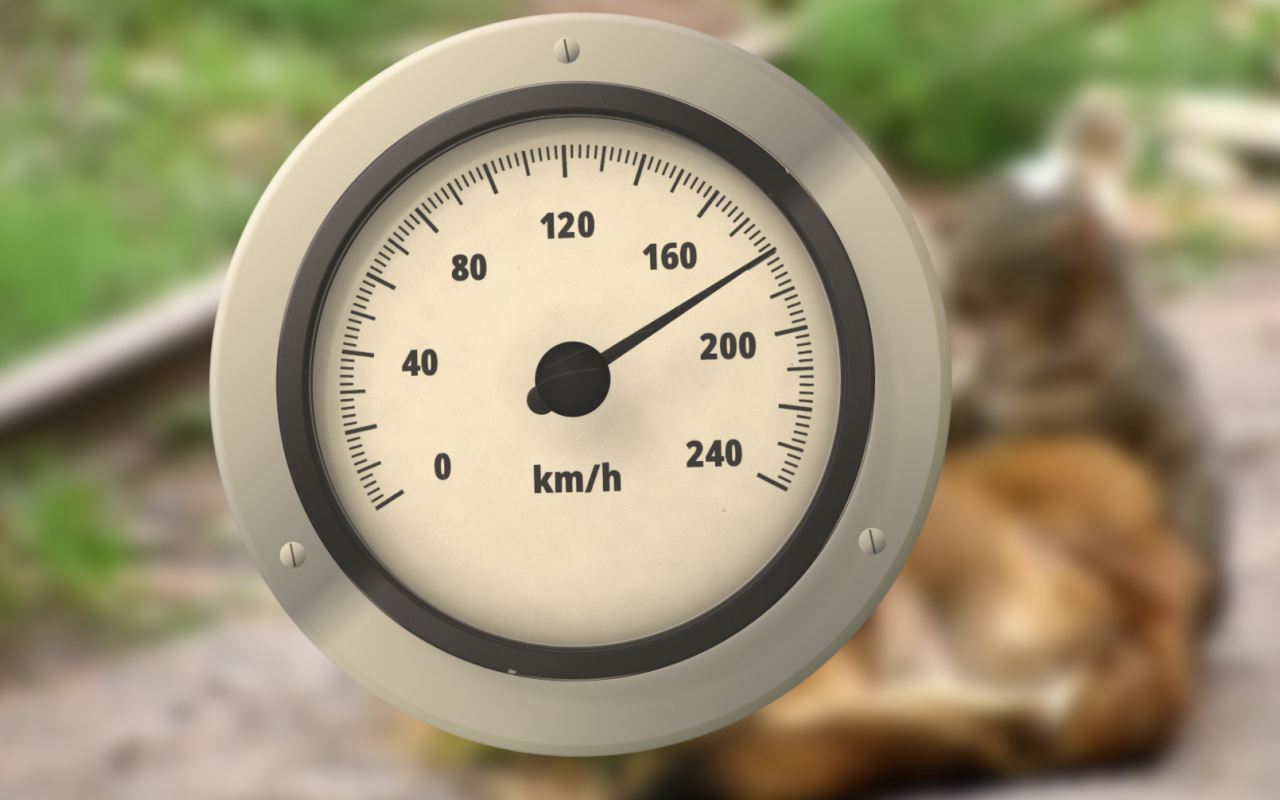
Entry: 180,km/h
